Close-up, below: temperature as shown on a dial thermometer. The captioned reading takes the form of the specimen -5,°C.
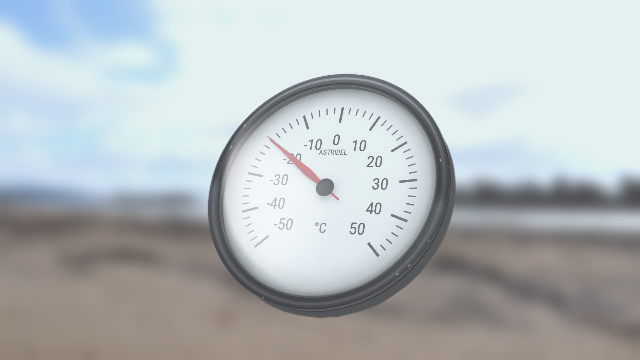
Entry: -20,°C
